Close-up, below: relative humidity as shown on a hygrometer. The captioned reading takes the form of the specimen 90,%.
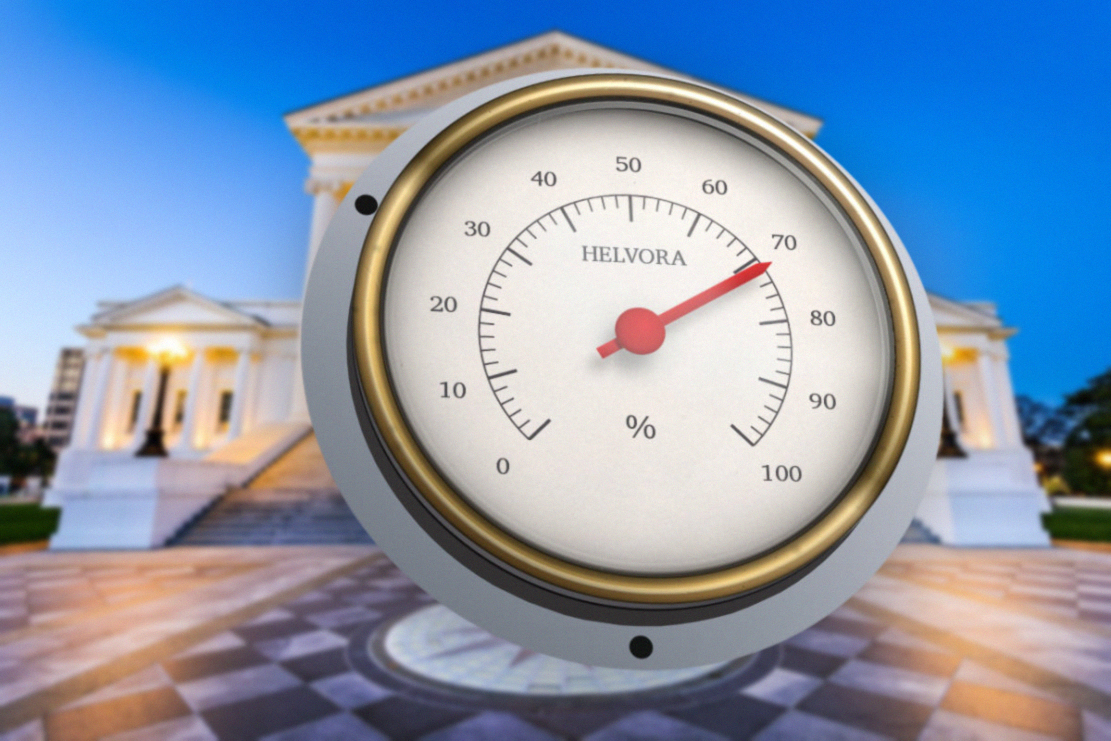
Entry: 72,%
